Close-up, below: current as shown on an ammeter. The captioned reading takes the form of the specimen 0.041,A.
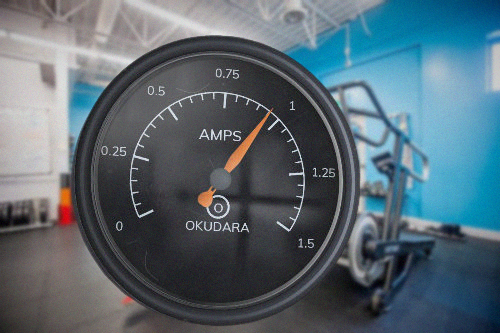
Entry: 0.95,A
